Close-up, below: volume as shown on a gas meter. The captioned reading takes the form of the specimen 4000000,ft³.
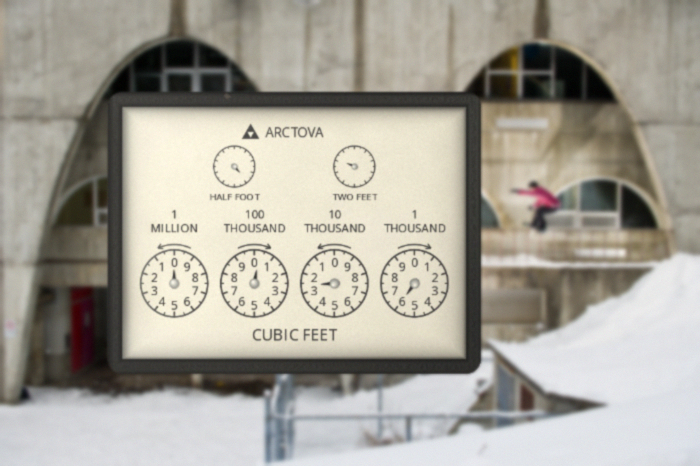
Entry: 2600,ft³
